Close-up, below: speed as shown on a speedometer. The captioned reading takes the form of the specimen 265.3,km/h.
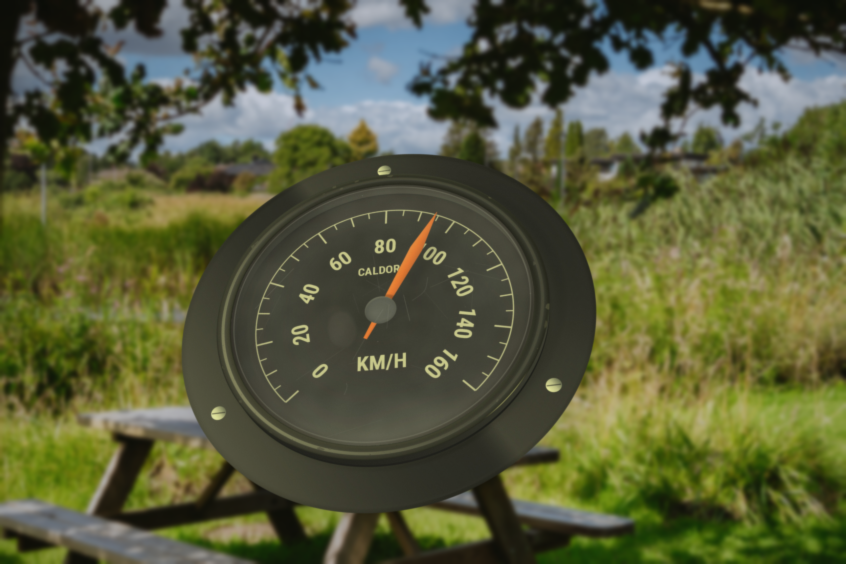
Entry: 95,km/h
